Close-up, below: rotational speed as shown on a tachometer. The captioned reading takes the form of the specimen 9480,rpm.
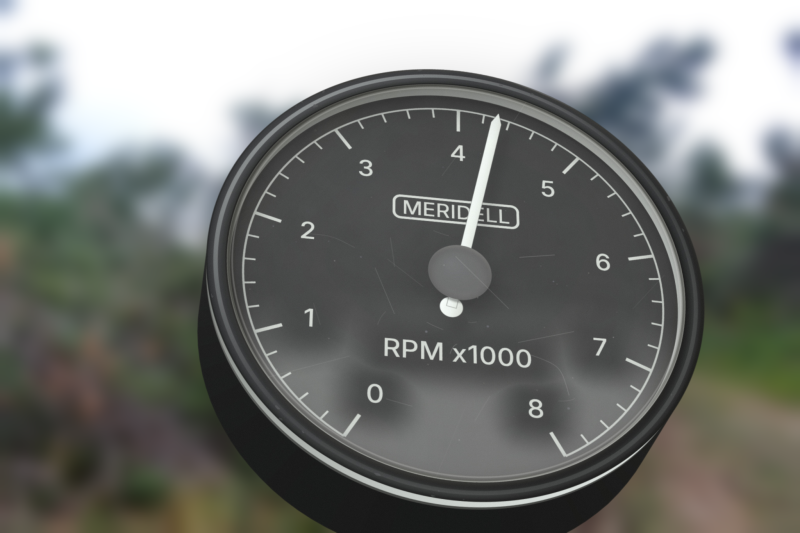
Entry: 4300,rpm
